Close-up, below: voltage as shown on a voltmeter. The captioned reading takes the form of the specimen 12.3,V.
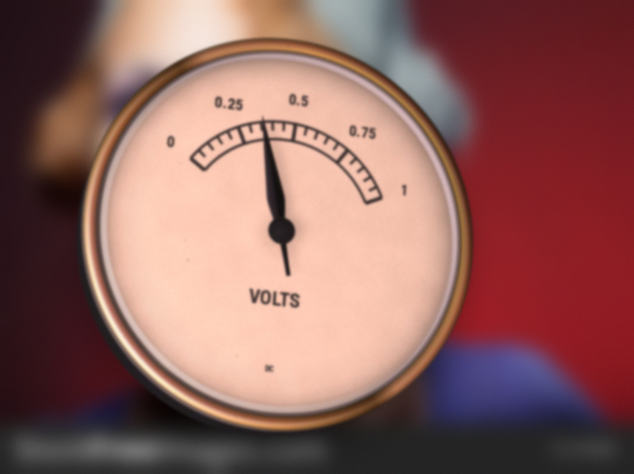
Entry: 0.35,V
